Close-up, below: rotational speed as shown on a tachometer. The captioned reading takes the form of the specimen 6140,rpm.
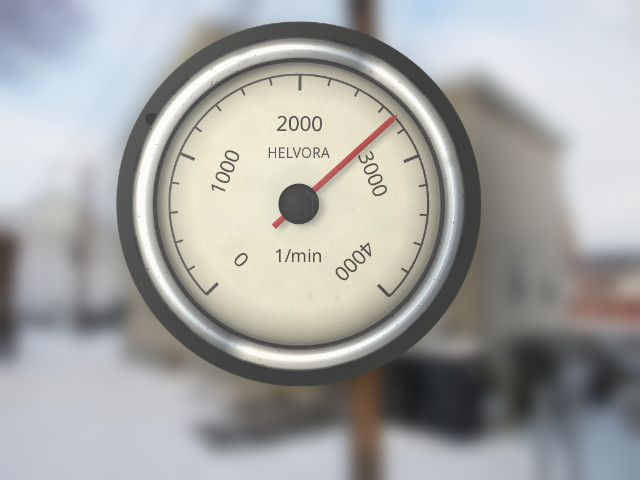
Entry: 2700,rpm
